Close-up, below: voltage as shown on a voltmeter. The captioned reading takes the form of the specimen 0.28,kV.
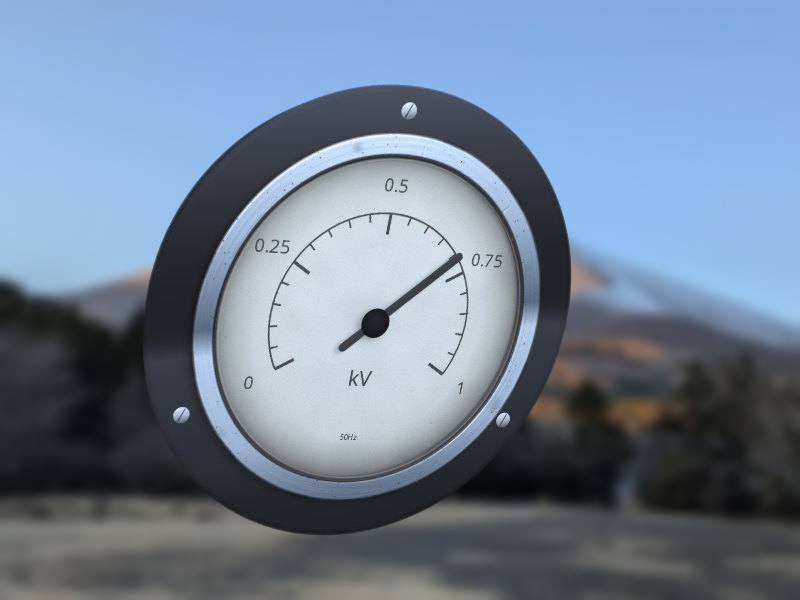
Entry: 0.7,kV
